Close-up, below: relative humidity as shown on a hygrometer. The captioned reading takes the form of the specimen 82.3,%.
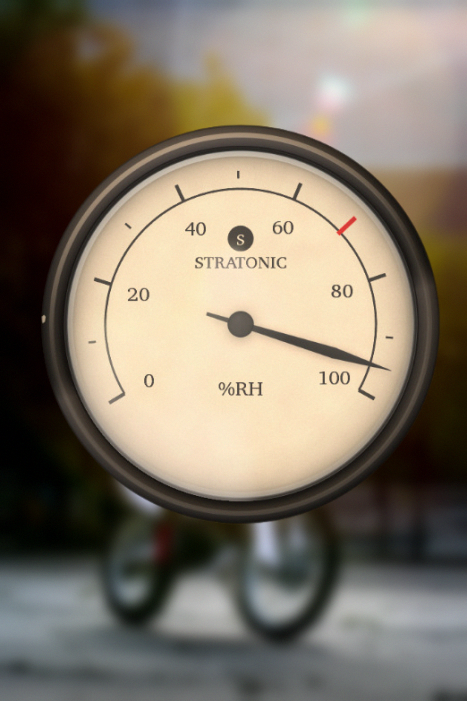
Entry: 95,%
